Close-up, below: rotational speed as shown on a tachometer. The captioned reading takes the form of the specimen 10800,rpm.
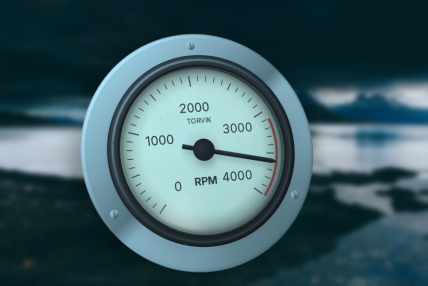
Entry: 3600,rpm
